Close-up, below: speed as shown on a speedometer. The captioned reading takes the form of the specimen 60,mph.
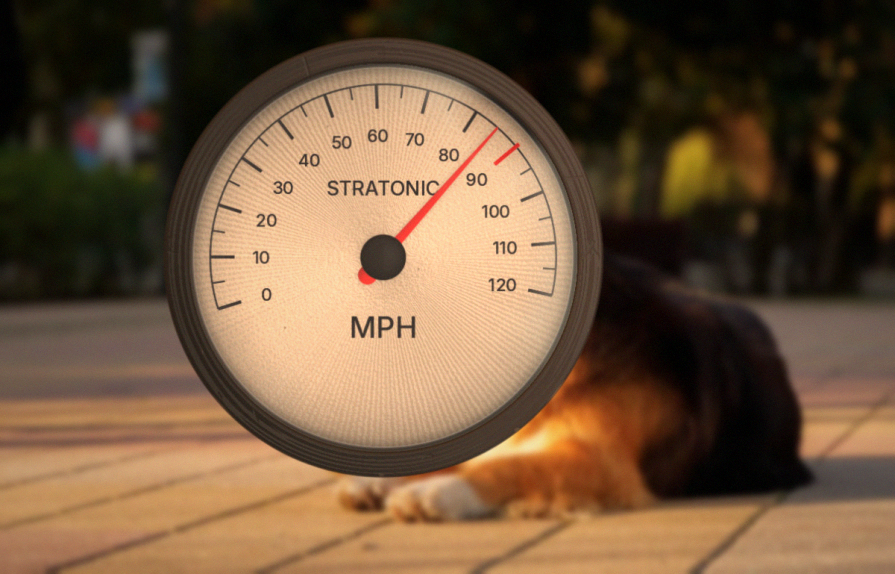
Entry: 85,mph
